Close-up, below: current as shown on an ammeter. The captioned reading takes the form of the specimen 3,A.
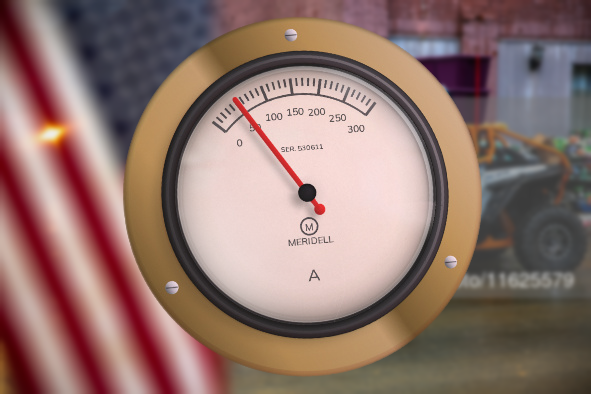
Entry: 50,A
